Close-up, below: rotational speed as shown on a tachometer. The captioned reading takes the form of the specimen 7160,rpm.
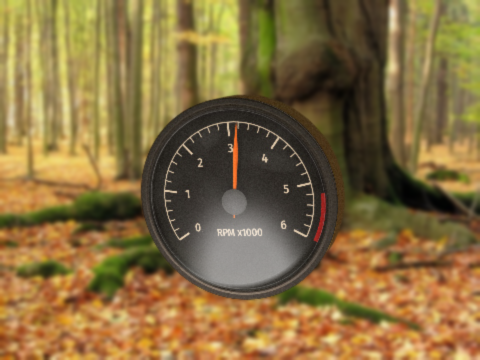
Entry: 3200,rpm
